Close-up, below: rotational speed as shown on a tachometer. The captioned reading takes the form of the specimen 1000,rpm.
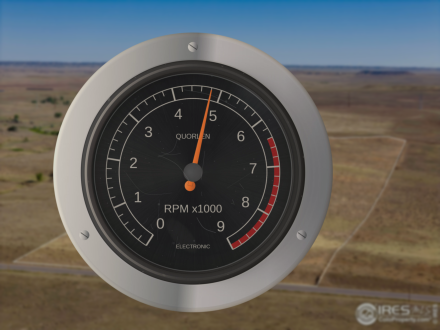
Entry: 4800,rpm
